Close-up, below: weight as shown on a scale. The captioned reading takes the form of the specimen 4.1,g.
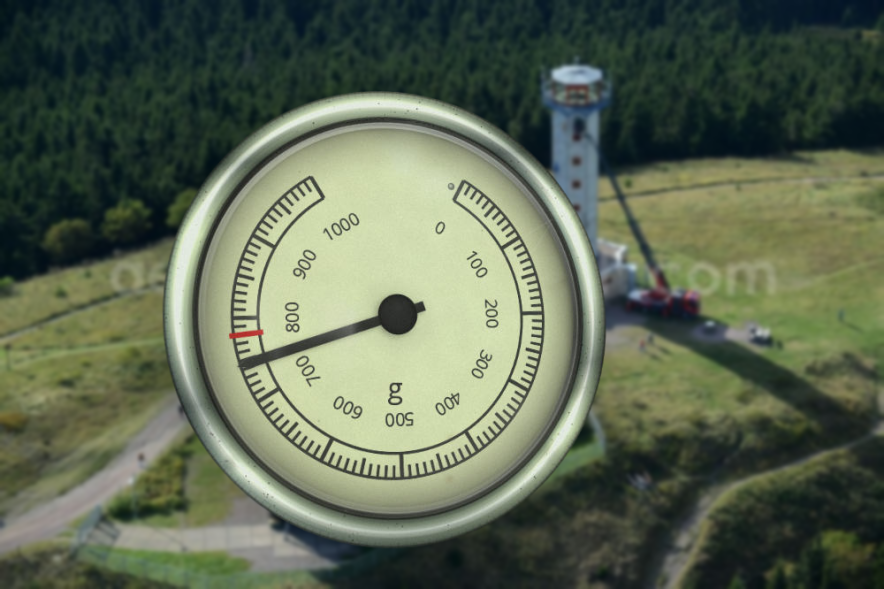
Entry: 745,g
